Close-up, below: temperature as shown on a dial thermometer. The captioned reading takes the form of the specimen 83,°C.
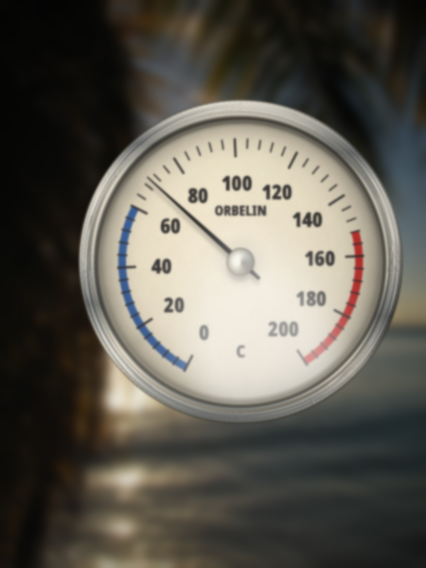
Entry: 70,°C
